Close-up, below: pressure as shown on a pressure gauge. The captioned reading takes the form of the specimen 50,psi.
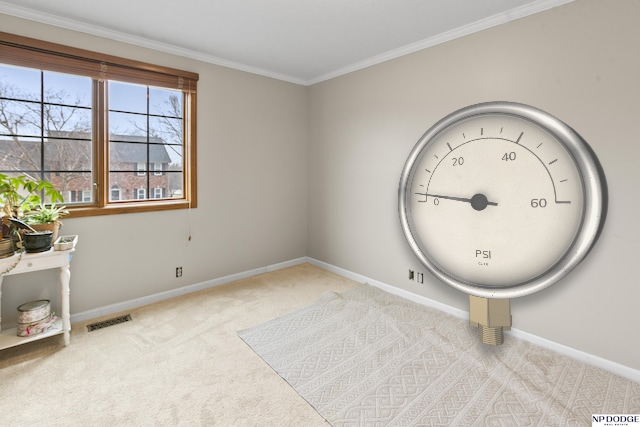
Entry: 2.5,psi
